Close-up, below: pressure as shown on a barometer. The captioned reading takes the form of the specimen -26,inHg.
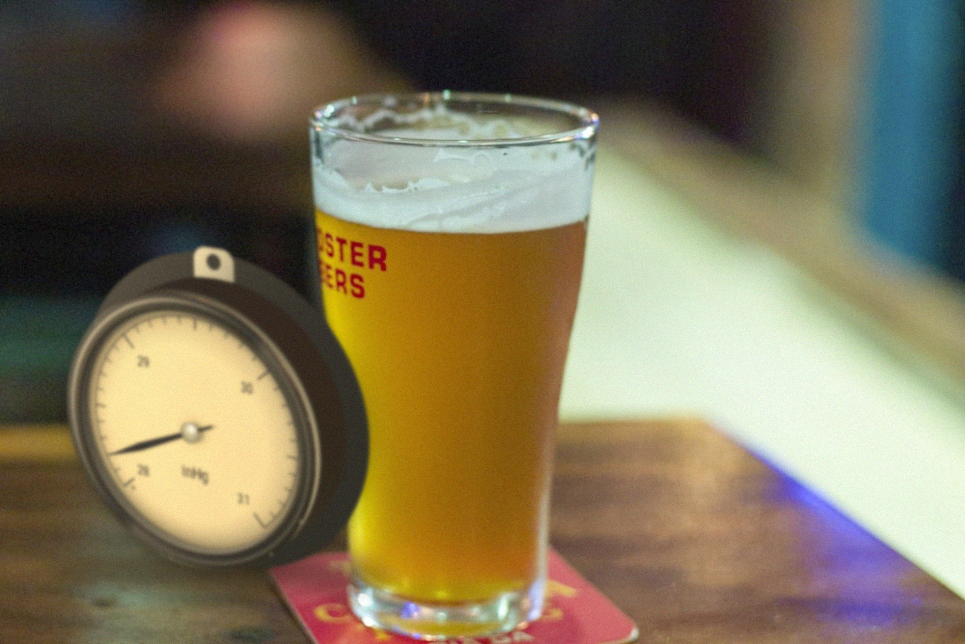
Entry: 28.2,inHg
